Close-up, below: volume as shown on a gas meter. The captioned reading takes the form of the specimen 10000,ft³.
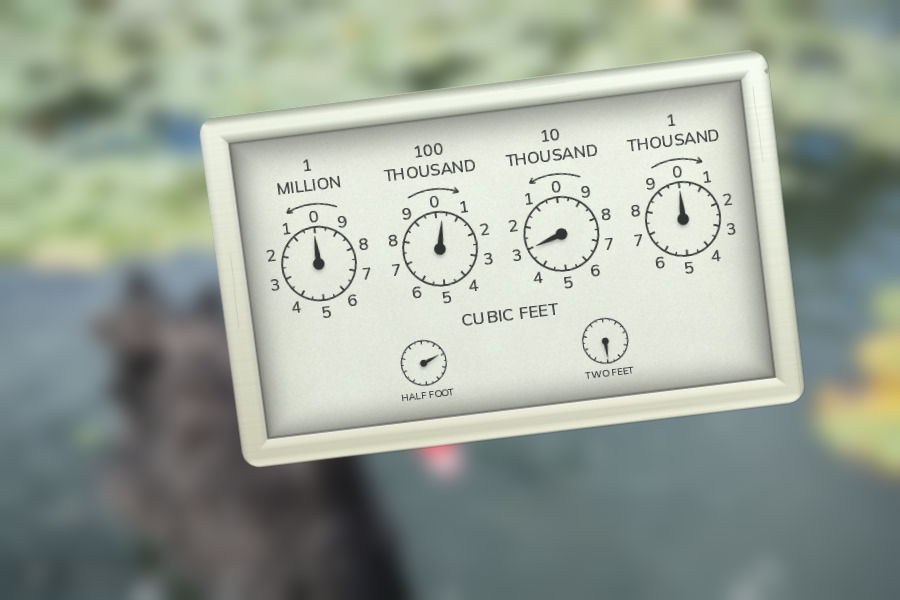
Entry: 3000,ft³
